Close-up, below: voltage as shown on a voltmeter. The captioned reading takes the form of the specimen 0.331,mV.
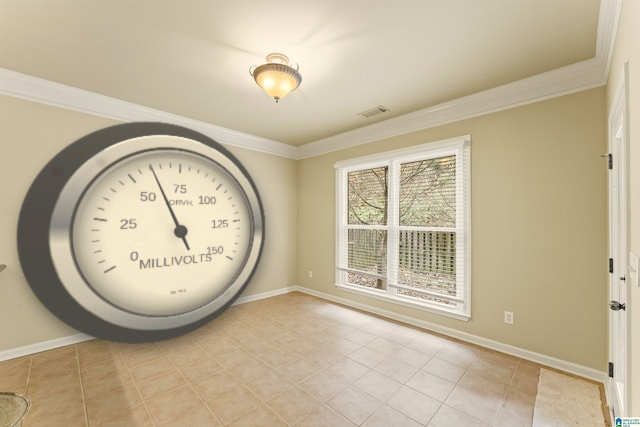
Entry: 60,mV
